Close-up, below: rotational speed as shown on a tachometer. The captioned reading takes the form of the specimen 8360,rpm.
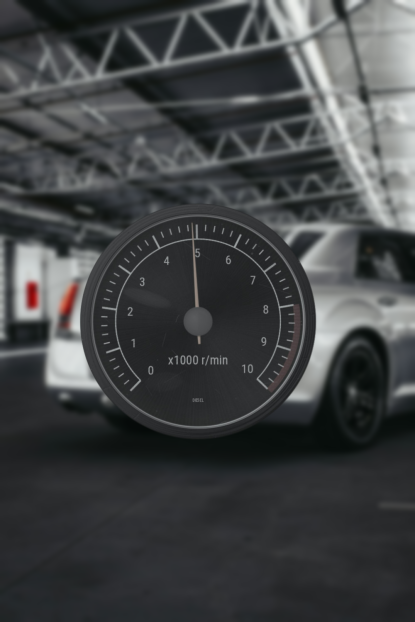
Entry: 4900,rpm
